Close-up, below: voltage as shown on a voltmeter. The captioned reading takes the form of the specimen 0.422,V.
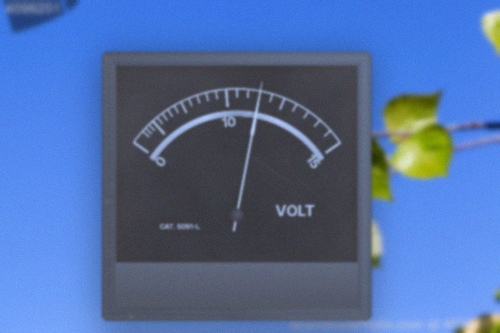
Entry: 11.5,V
